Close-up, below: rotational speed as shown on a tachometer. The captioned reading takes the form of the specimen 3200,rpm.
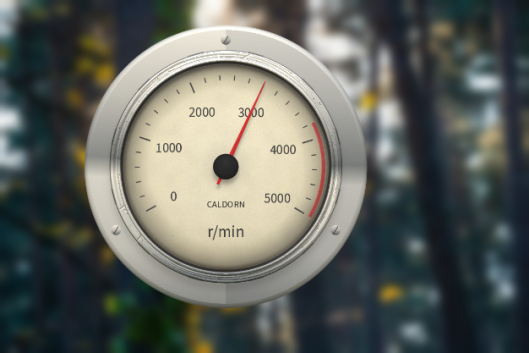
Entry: 3000,rpm
